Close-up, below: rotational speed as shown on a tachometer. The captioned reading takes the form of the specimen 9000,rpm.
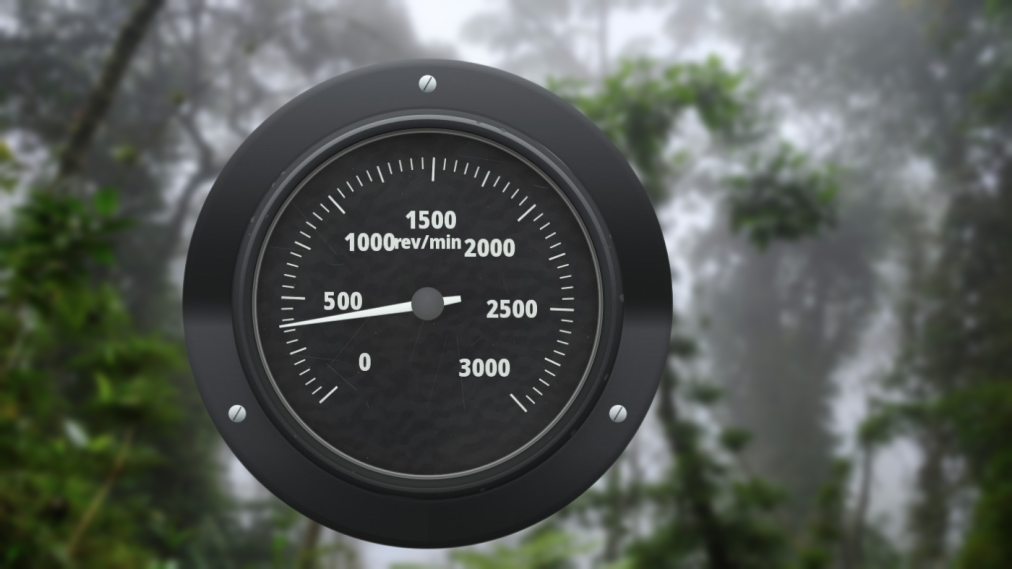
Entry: 375,rpm
